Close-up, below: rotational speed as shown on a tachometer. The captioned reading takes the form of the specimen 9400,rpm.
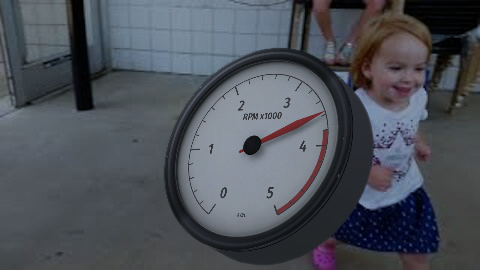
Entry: 3600,rpm
